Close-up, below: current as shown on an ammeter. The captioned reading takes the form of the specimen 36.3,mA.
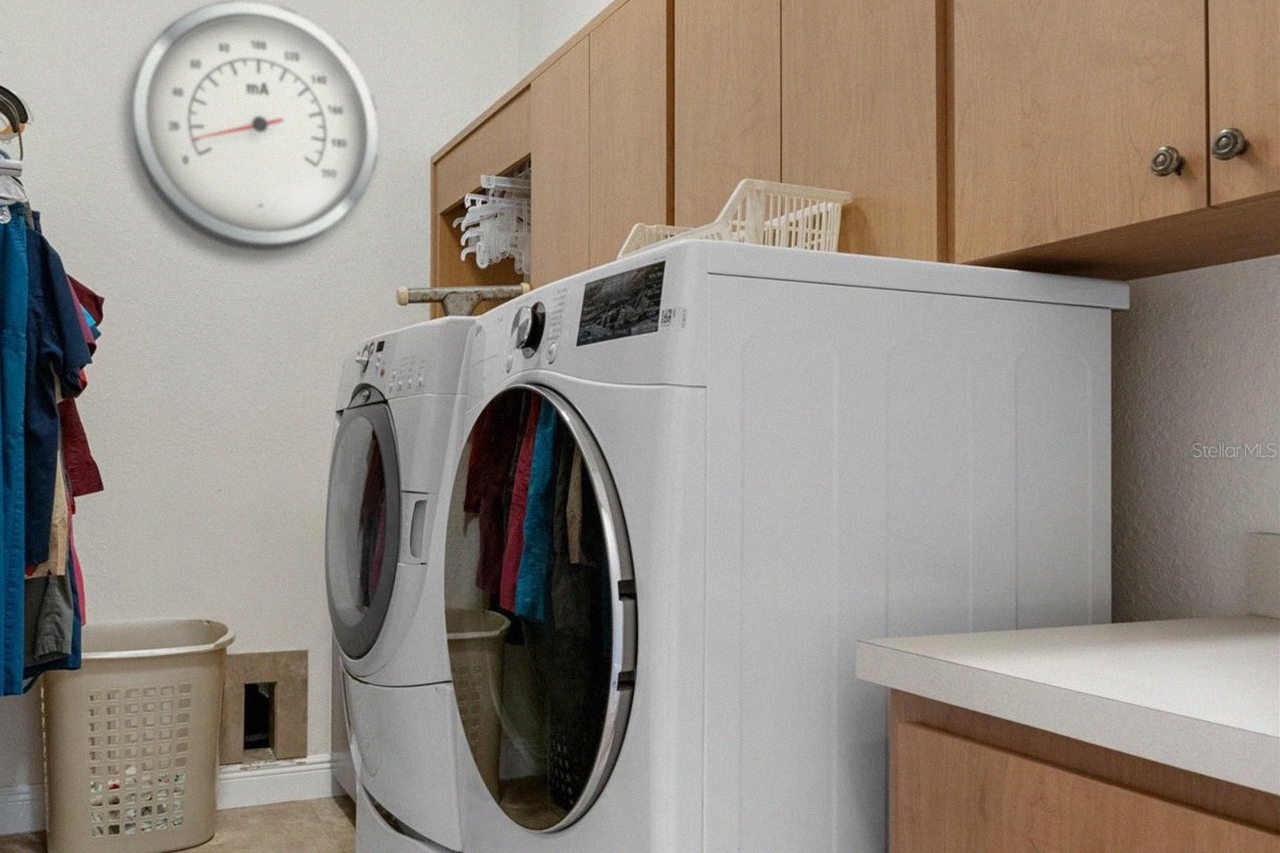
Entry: 10,mA
